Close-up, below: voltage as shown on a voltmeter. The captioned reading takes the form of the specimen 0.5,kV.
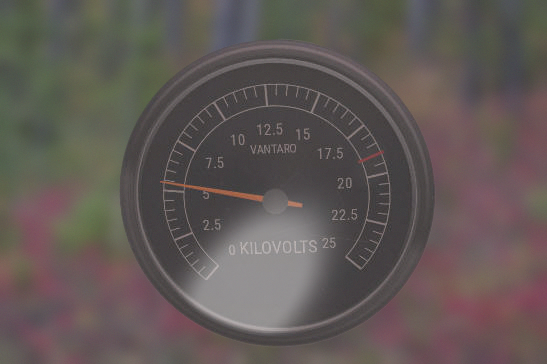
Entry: 5.5,kV
